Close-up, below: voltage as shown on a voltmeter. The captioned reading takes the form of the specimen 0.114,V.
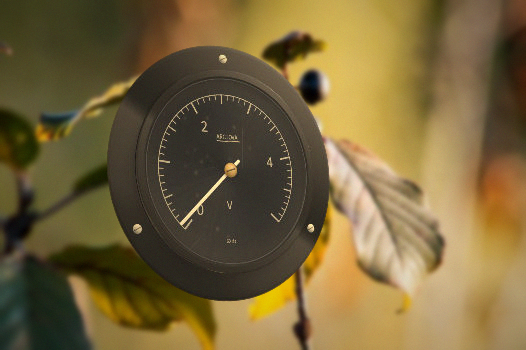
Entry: 0.1,V
